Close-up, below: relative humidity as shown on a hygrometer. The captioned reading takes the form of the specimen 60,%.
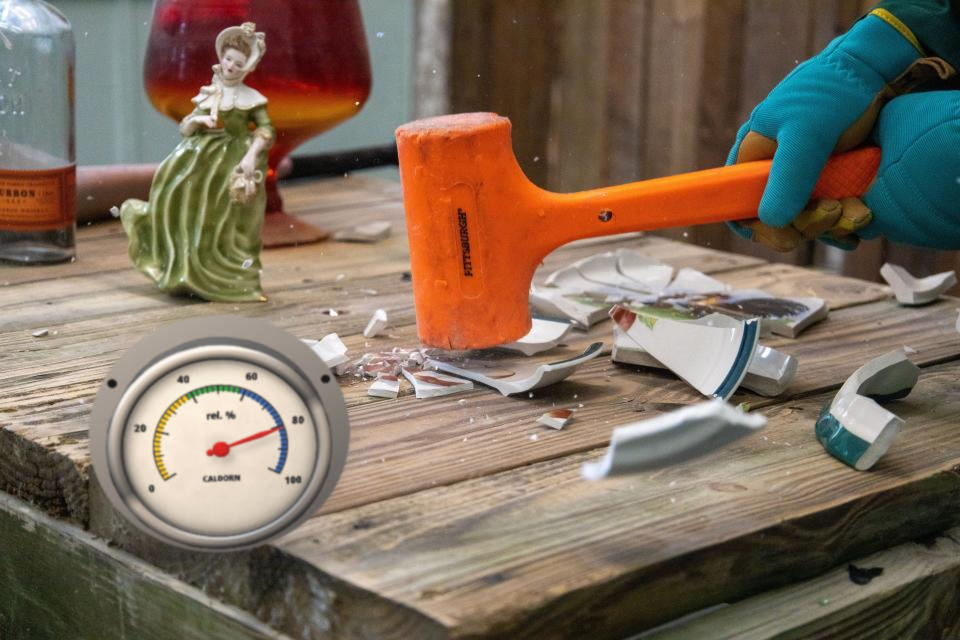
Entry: 80,%
